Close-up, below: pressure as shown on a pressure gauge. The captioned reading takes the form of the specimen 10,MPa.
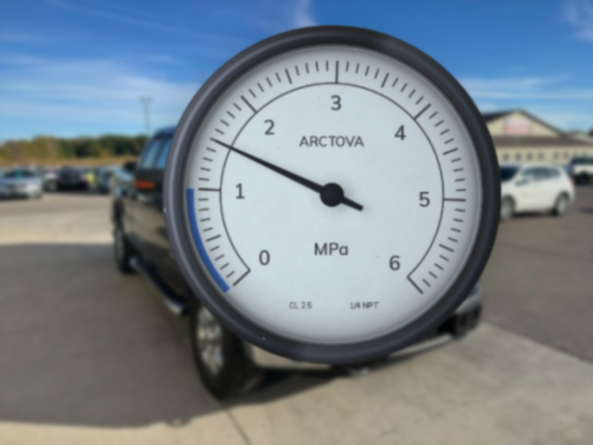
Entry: 1.5,MPa
